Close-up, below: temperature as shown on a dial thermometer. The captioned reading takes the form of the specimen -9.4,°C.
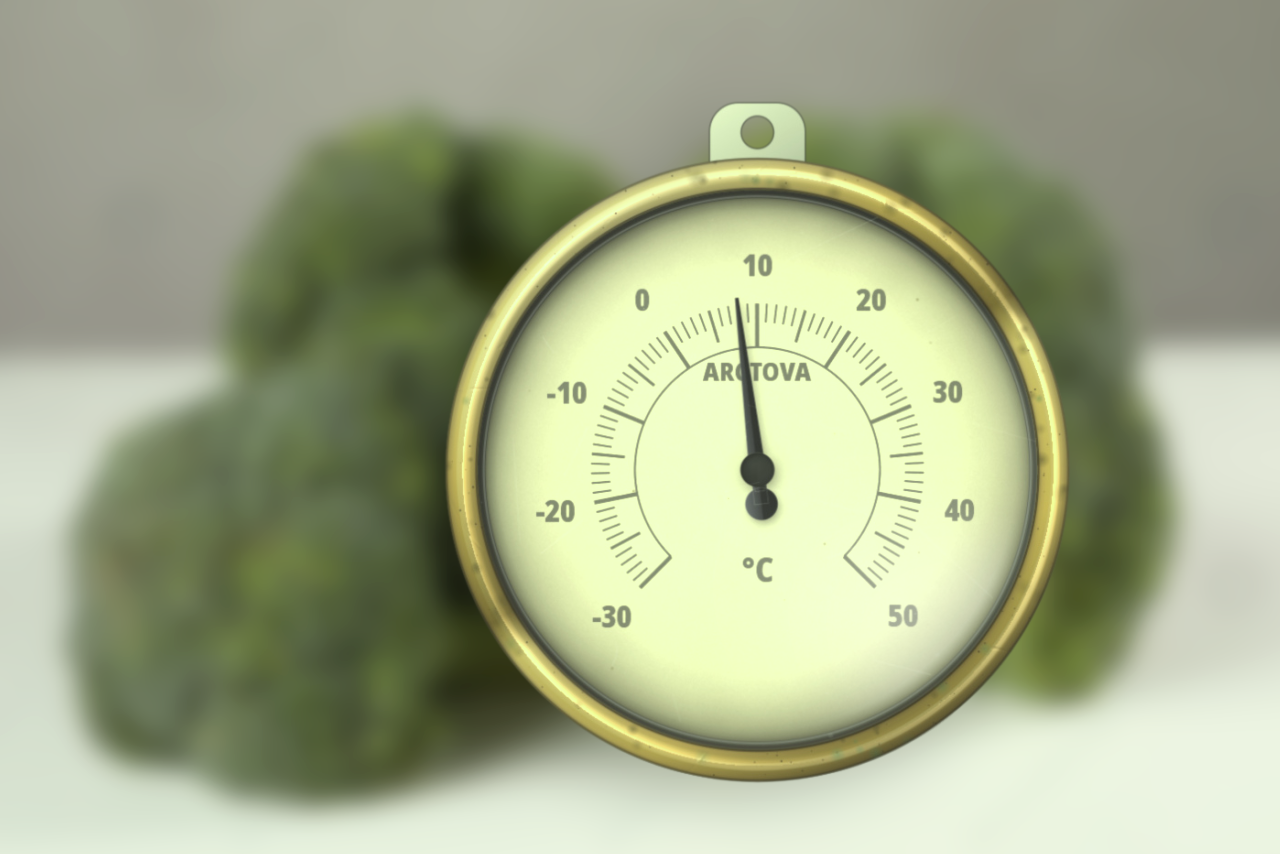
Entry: 8,°C
